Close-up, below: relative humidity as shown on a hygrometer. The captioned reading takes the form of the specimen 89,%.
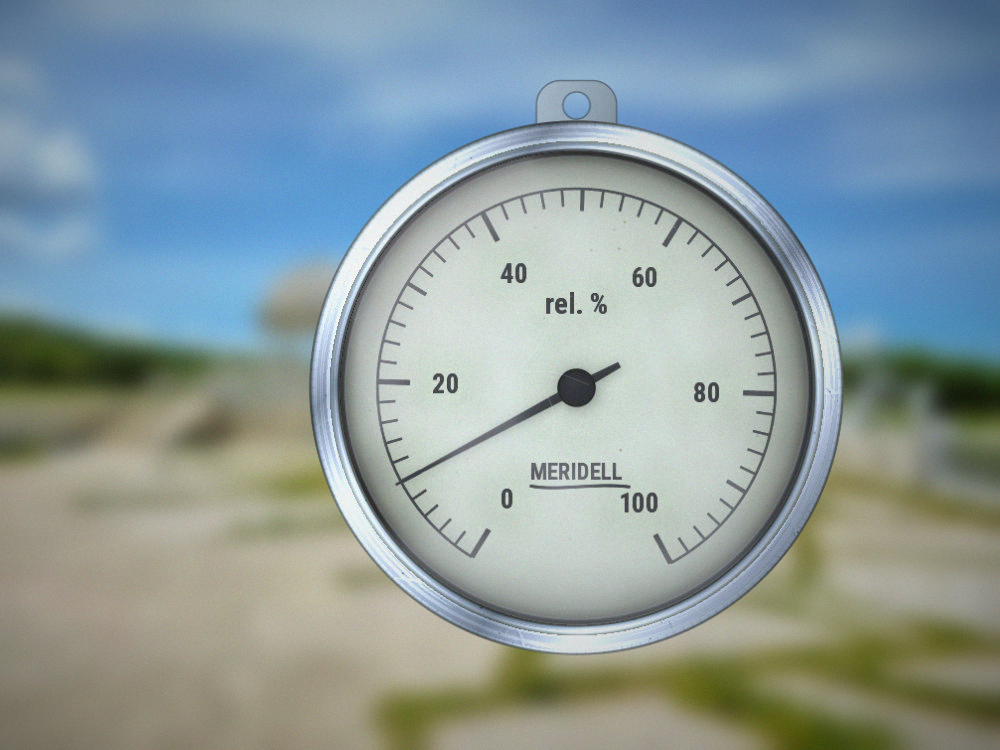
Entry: 10,%
